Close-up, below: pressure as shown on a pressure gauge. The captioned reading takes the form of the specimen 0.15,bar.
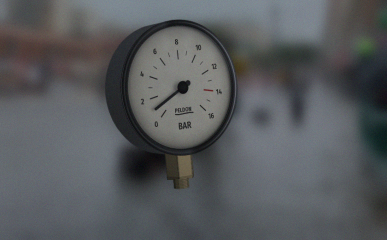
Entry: 1,bar
